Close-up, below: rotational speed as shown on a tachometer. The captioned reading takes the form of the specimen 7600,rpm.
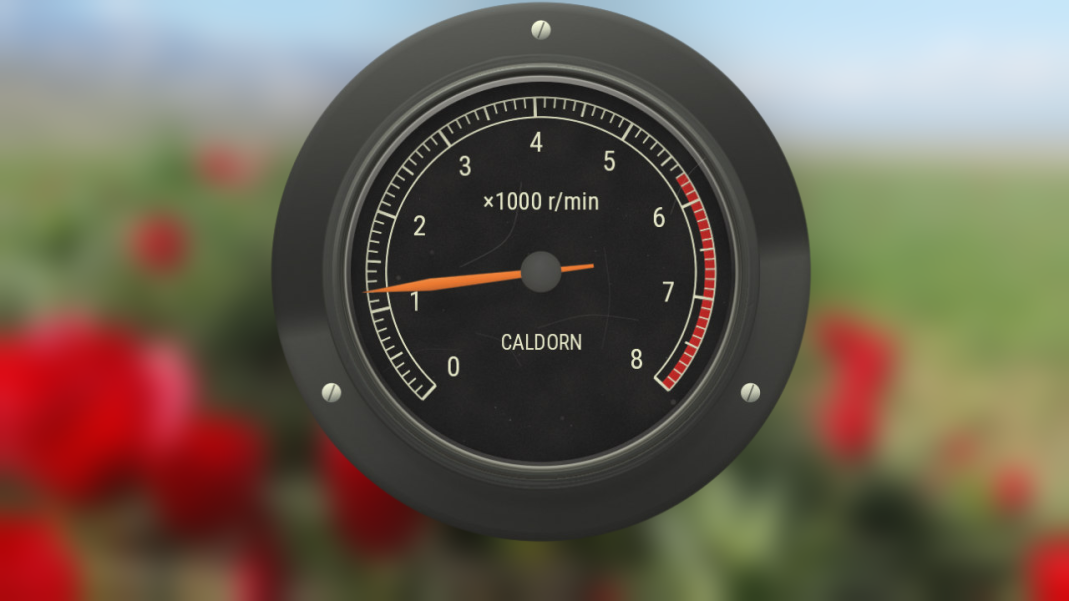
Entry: 1200,rpm
